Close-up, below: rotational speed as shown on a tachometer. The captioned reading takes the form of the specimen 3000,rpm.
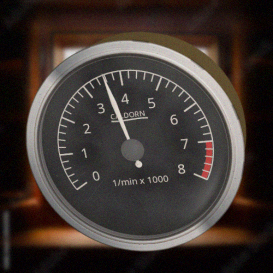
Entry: 3600,rpm
